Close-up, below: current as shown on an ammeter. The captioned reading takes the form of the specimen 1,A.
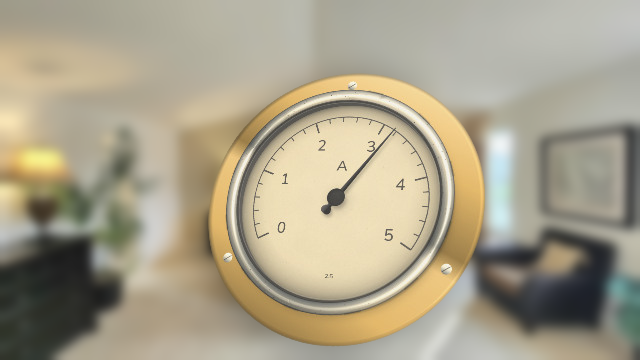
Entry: 3.2,A
